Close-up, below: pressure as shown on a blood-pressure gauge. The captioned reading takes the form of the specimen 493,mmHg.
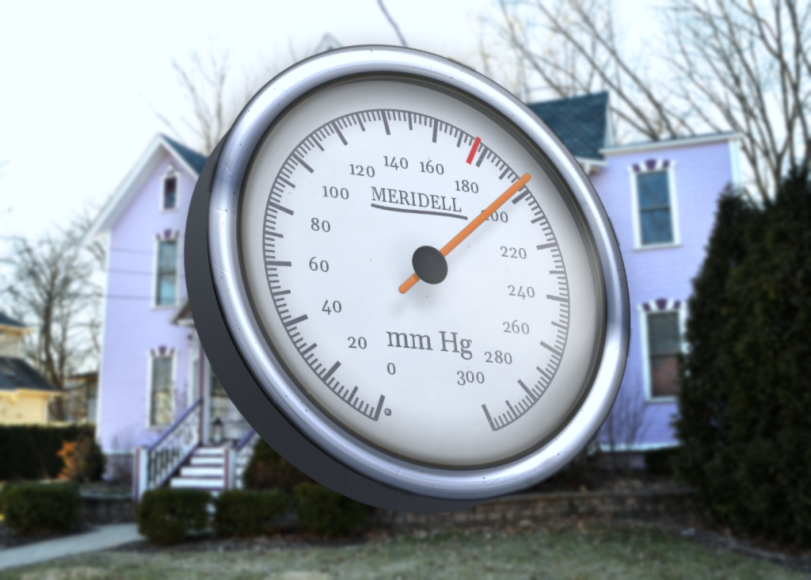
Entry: 196,mmHg
